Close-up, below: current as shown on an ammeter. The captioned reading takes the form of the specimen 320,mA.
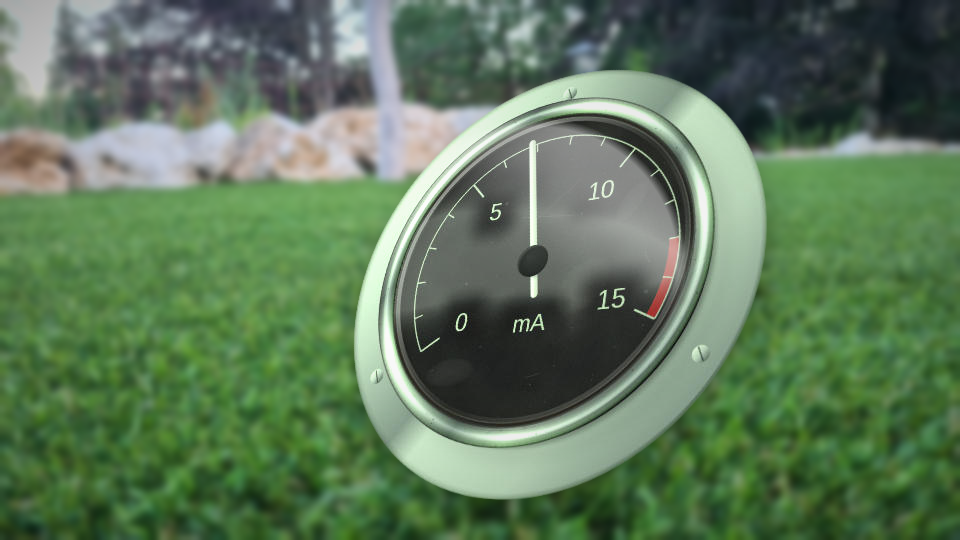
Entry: 7,mA
